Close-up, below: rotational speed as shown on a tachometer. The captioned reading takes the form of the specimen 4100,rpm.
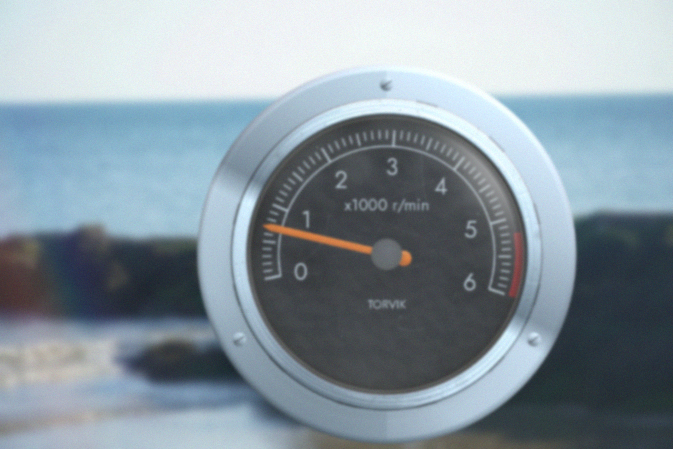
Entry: 700,rpm
